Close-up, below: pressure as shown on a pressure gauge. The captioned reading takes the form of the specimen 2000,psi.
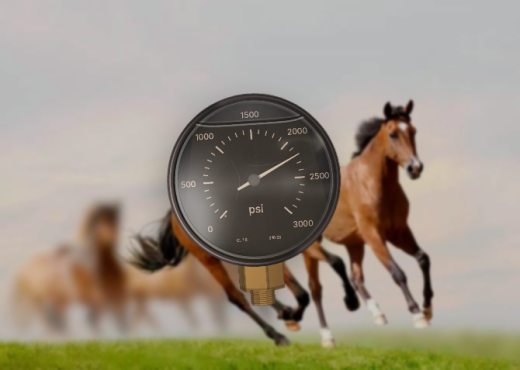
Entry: 2200,psi
